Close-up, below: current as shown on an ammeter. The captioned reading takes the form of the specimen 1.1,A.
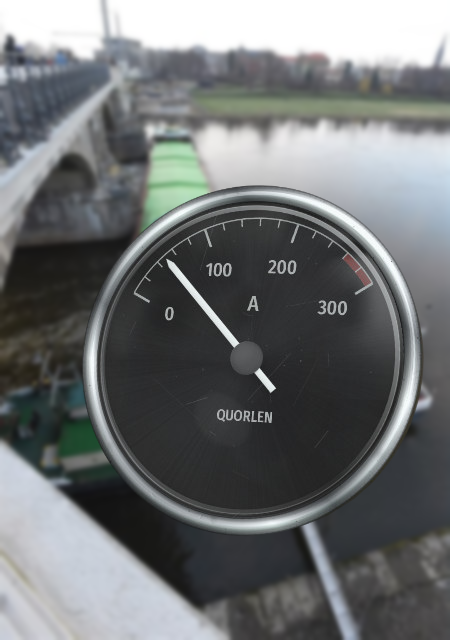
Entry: 50,A
